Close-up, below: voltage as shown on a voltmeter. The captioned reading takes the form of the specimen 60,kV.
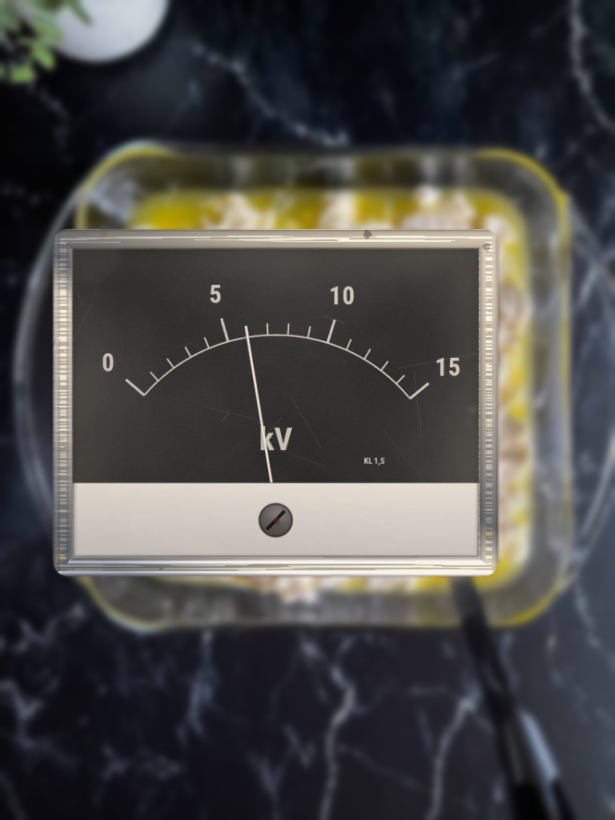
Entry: 6,kV
